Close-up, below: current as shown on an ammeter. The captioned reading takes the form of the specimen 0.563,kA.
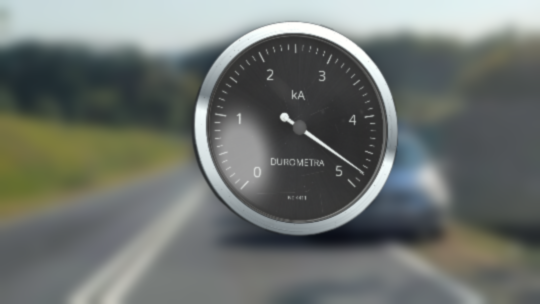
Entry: 4.8,kA
